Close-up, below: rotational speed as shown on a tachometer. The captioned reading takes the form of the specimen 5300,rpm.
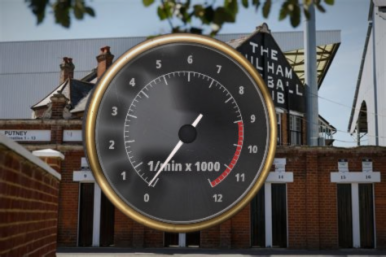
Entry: 200,rpm
